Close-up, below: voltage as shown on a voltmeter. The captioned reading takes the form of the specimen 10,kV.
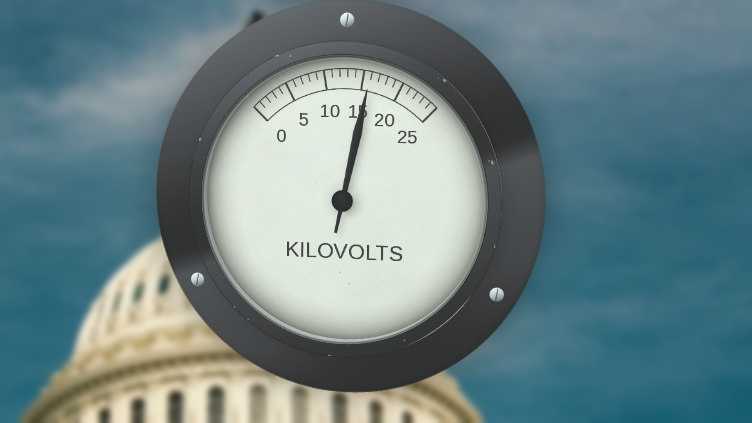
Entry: 16,kV
